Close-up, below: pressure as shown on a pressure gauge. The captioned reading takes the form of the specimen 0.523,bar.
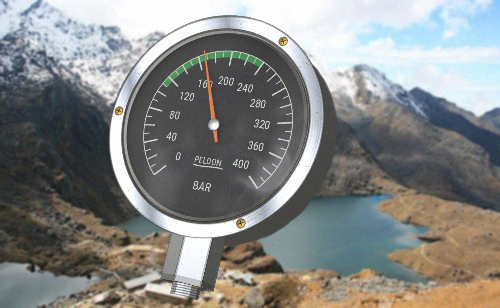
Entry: 170,bar
